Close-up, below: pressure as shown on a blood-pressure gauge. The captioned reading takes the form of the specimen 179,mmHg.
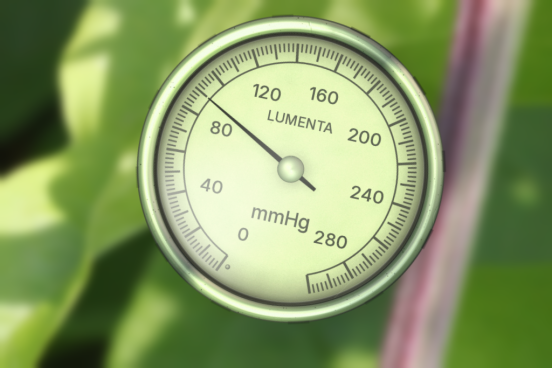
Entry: 90,mmHg
